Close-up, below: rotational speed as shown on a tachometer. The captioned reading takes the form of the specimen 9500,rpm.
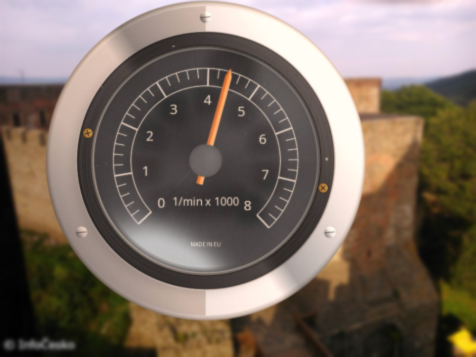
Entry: 4400,rpm
